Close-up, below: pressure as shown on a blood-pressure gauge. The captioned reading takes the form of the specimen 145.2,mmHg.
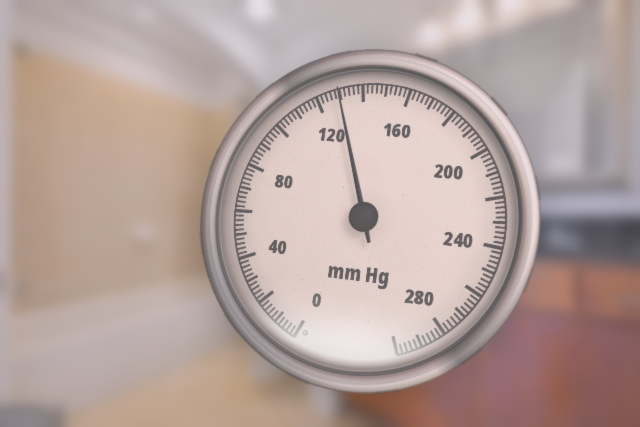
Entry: 130,mmHg
